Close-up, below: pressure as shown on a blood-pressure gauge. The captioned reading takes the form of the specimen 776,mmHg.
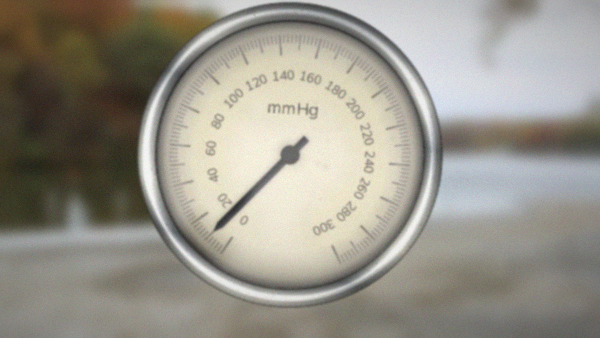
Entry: 10,mmHg
